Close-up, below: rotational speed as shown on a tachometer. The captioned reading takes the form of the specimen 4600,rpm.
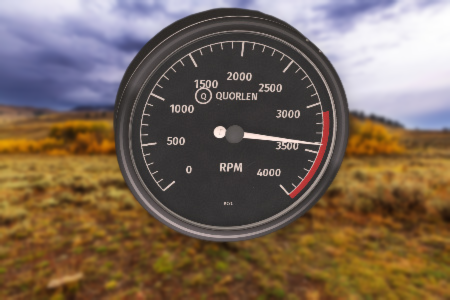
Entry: 3400,rpm
